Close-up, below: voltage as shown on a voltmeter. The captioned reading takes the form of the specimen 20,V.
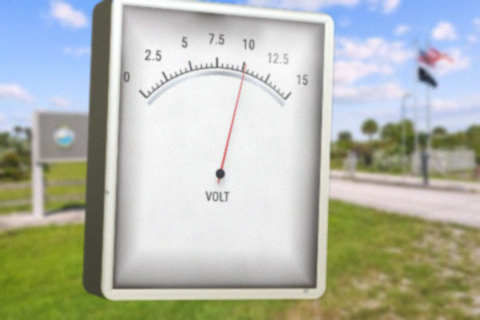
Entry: 10,V
